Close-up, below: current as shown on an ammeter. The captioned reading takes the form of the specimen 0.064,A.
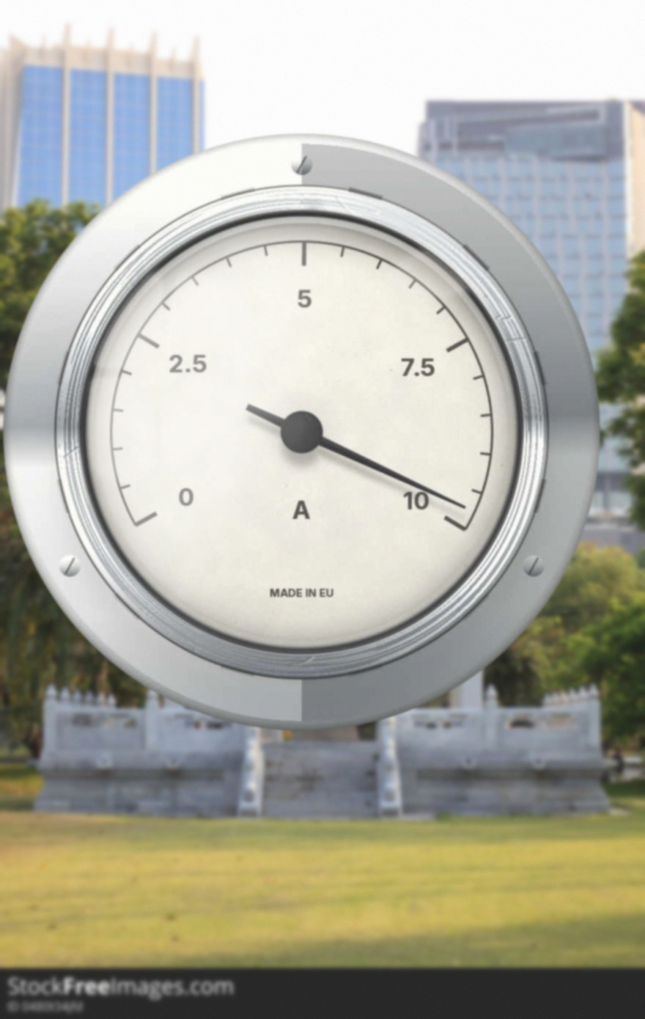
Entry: 9.75,A
